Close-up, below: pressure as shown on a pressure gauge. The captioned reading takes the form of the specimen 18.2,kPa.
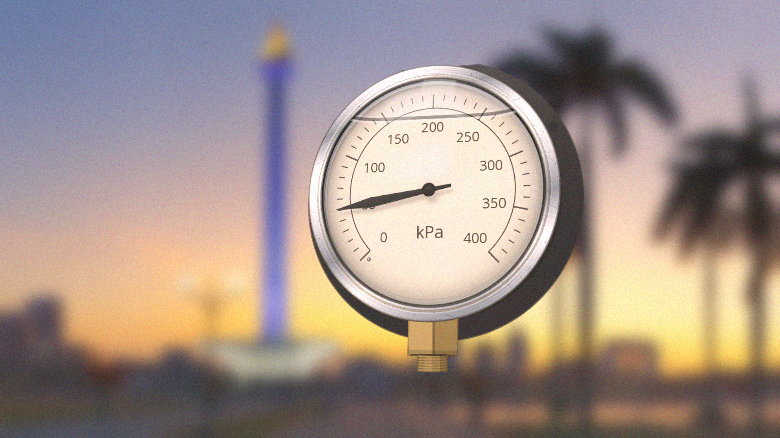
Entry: 50,kPa
